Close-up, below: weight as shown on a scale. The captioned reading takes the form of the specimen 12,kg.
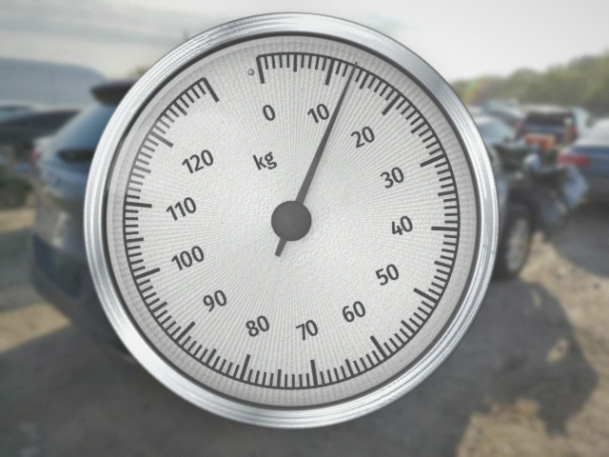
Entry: 13,kg
